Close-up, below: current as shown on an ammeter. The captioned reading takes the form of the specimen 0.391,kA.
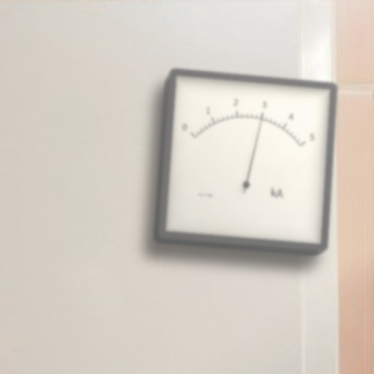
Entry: 3,kA
